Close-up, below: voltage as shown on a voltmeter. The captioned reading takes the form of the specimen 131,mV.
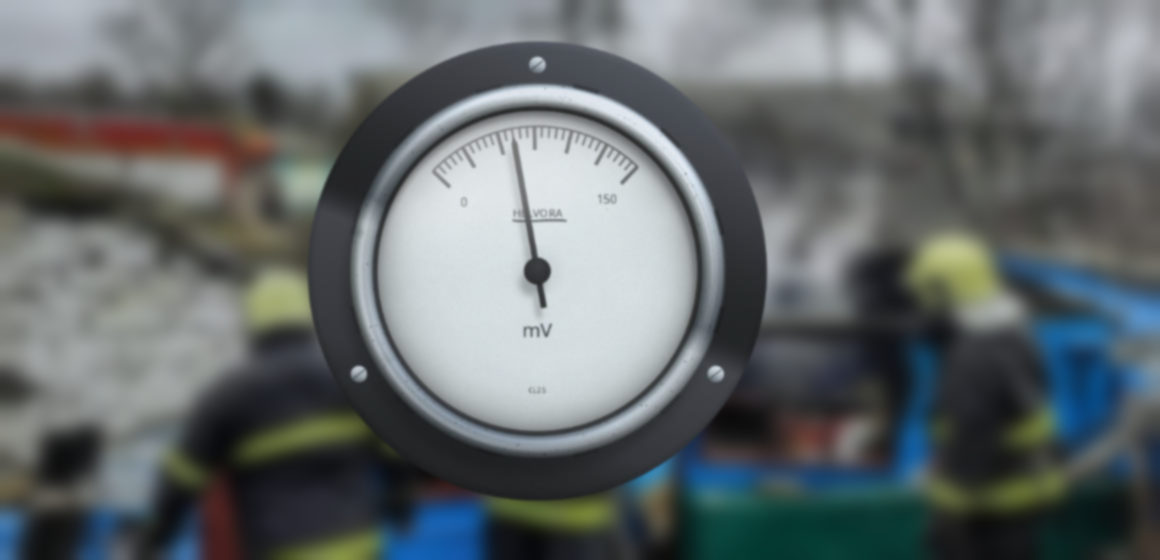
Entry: 60,mV
